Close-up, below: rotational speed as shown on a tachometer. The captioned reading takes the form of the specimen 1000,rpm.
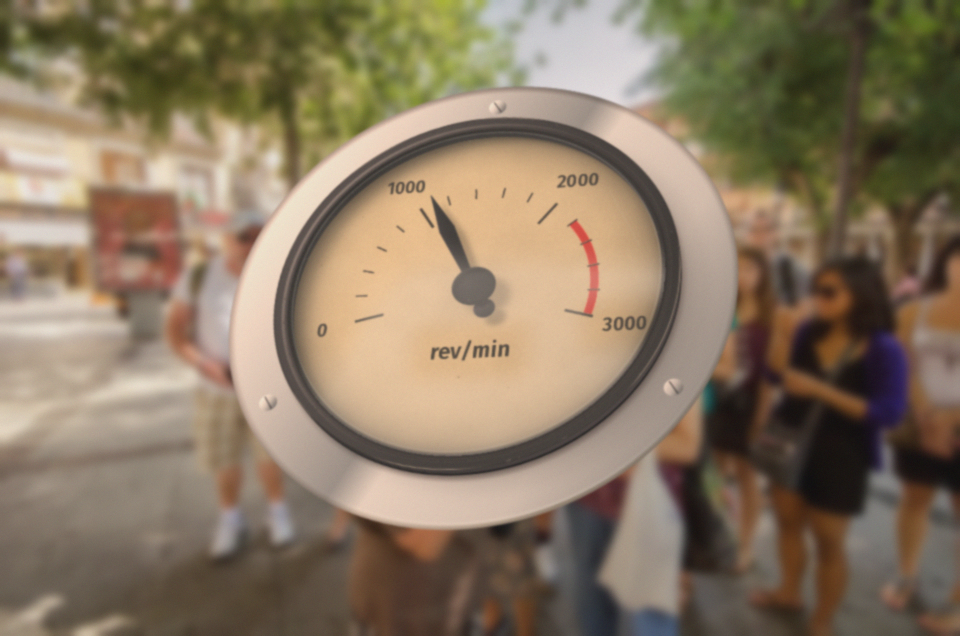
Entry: 1100,rpm
